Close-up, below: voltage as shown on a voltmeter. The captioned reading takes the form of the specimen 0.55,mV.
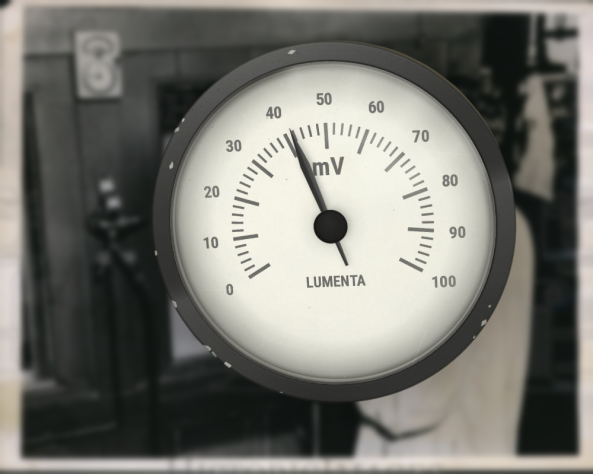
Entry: 42,mV
